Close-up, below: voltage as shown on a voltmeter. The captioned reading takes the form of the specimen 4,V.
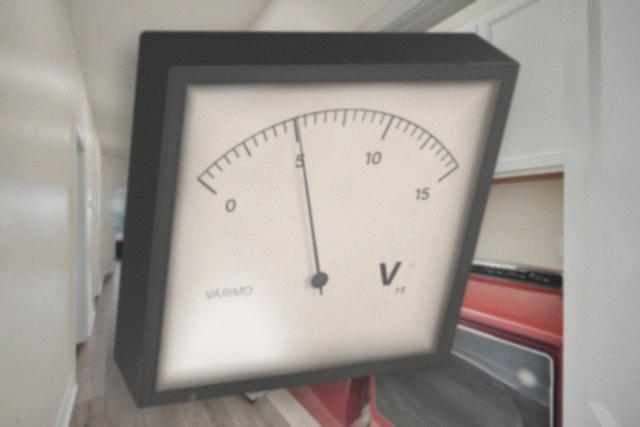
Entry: 5,V
